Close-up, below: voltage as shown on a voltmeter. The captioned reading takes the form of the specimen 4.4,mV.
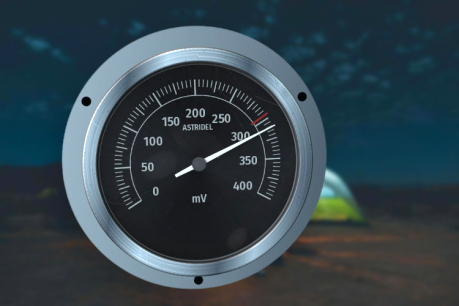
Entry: 310,mV
